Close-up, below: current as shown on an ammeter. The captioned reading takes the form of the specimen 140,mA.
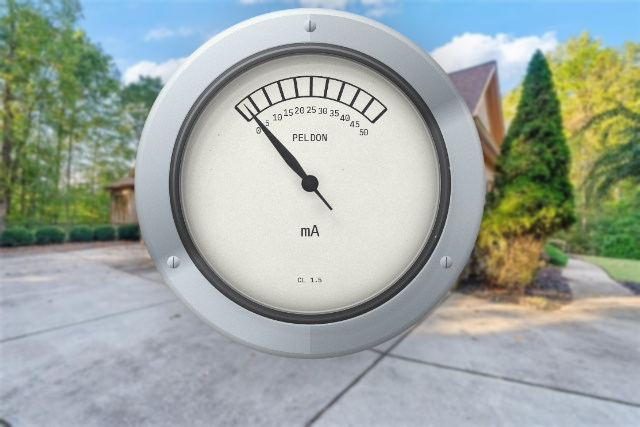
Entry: 2.5,mA
